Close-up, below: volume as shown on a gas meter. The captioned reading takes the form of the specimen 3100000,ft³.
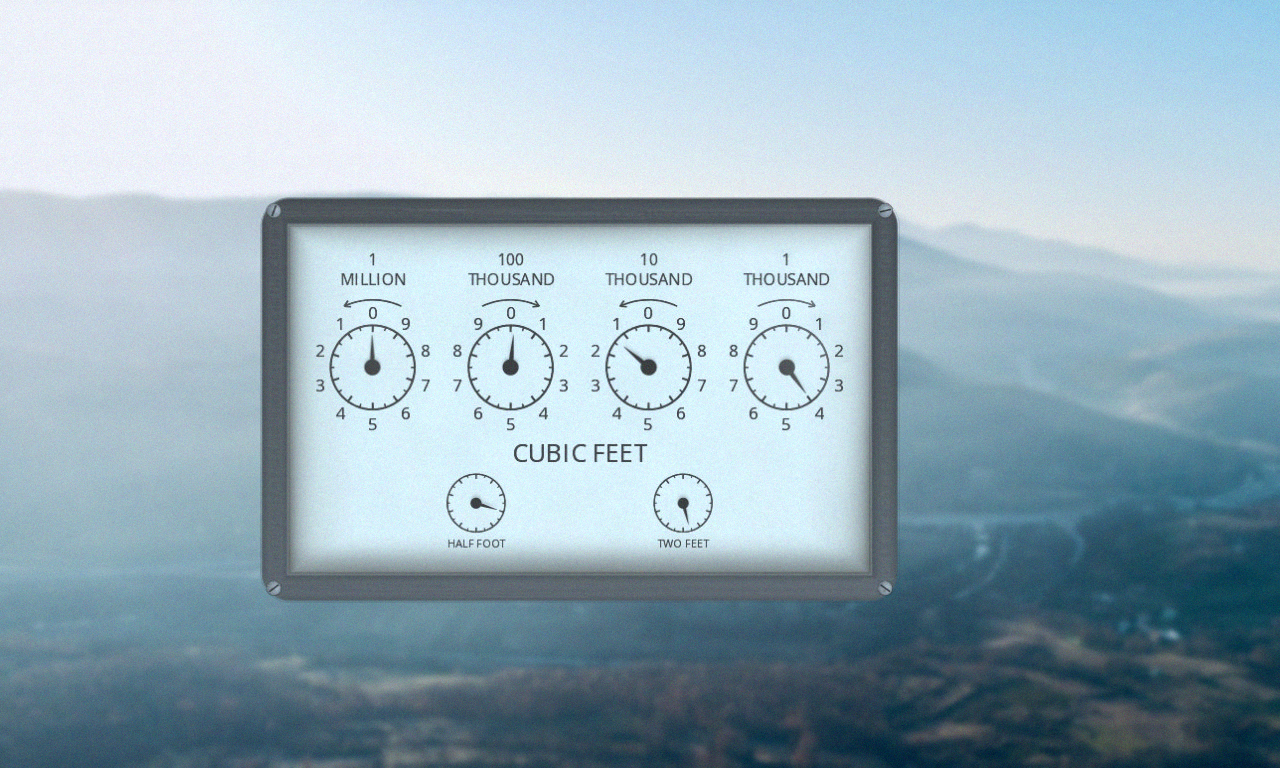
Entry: 1400,ft³
